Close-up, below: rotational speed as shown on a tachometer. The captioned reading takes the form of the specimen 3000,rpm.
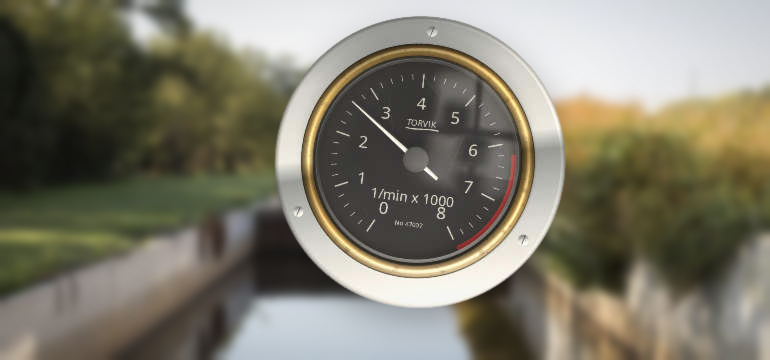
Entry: 2600,rpm
